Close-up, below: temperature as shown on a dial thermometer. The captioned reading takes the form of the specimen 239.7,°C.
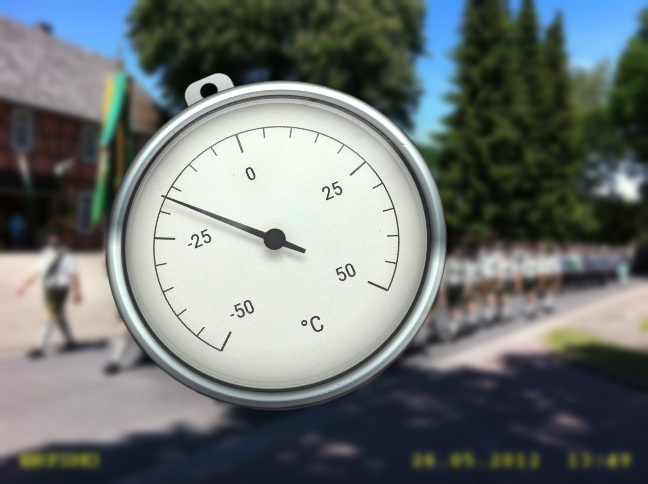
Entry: -17.5,°C
